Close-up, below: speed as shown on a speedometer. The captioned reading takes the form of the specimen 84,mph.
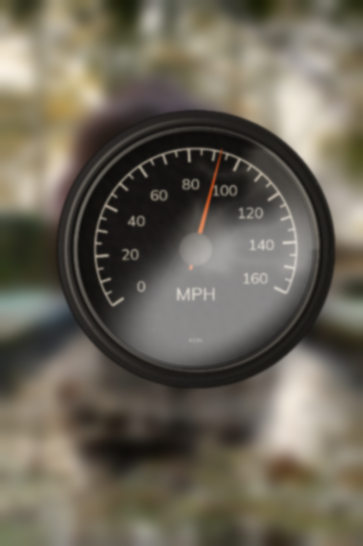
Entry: 92.5,mph
